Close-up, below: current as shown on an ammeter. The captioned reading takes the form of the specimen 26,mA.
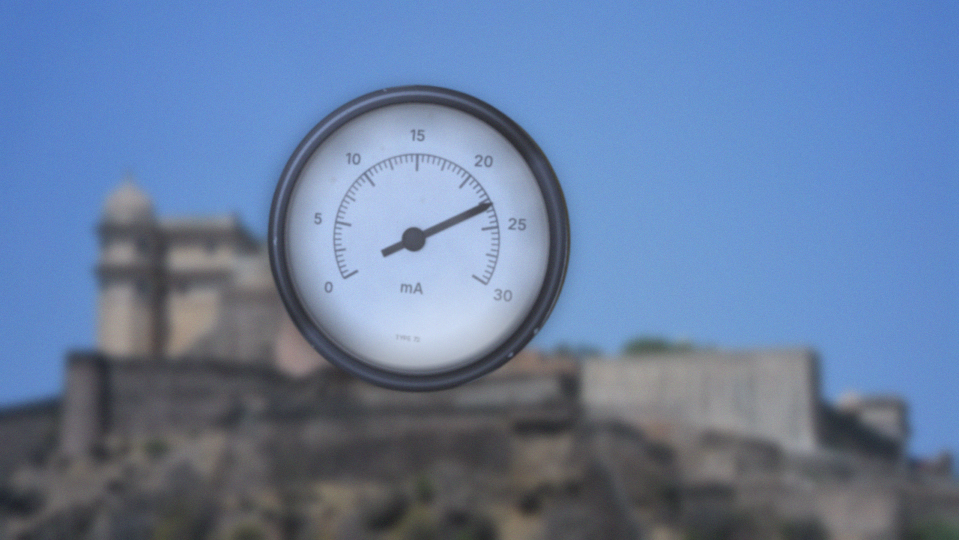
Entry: 23,mA
